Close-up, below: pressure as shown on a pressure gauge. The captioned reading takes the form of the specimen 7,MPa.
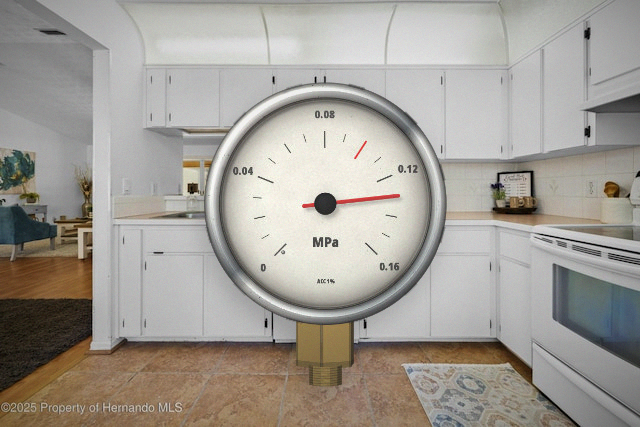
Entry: 0.13,MPa
